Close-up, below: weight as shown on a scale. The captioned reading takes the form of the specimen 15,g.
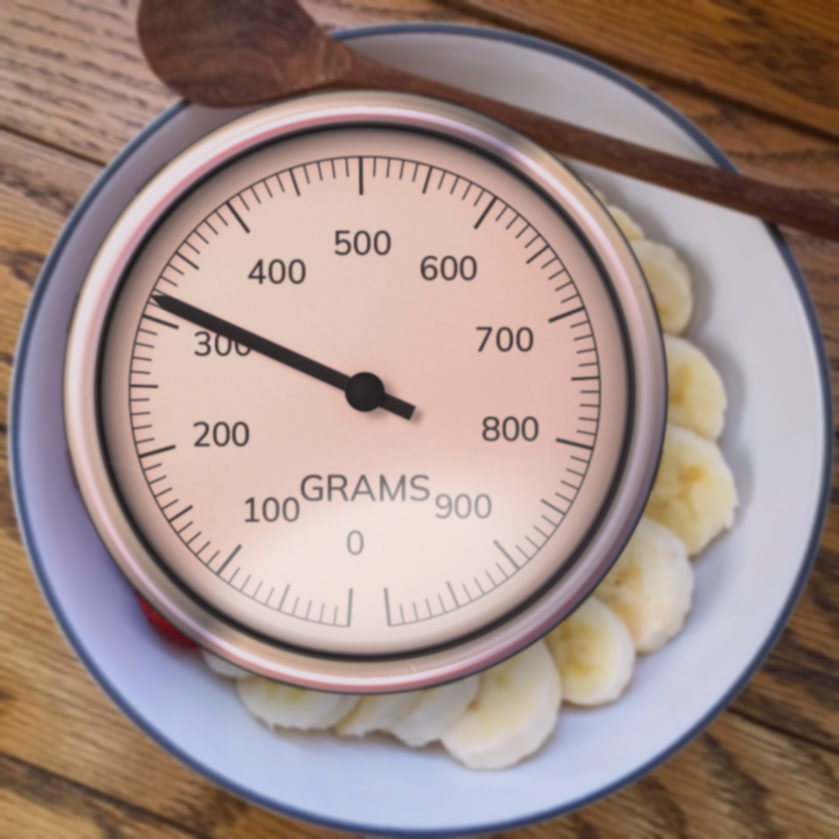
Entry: 315,g
